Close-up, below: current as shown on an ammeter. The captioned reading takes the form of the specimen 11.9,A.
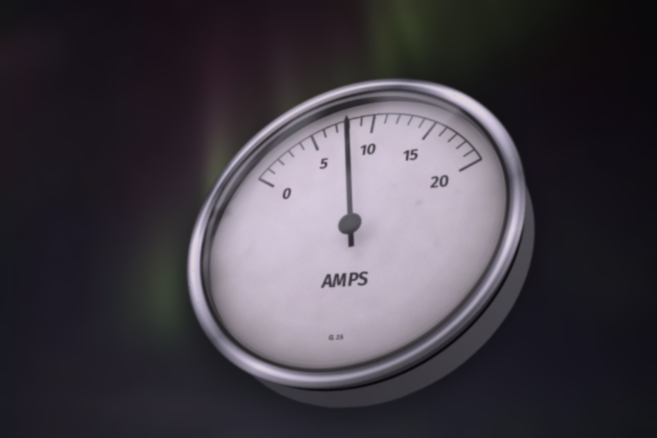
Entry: 8,A
